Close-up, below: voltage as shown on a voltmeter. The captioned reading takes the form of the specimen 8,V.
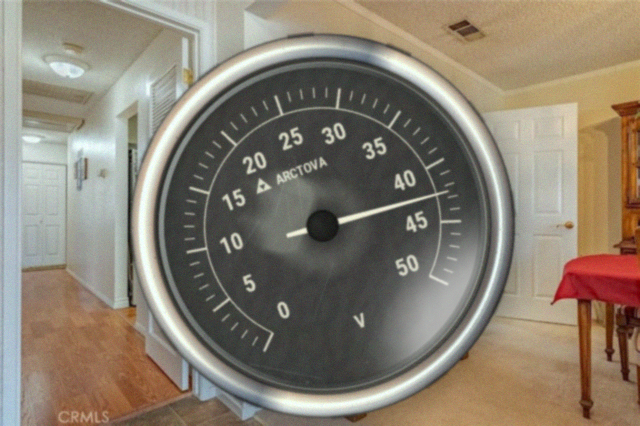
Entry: 42.5,V
